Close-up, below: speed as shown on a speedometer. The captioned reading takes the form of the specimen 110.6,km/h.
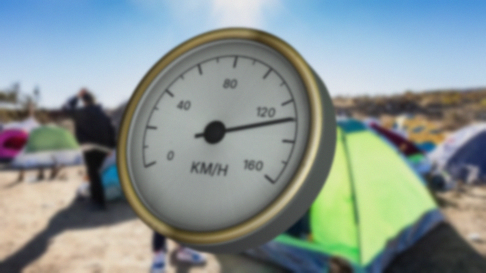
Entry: 130,km/h
